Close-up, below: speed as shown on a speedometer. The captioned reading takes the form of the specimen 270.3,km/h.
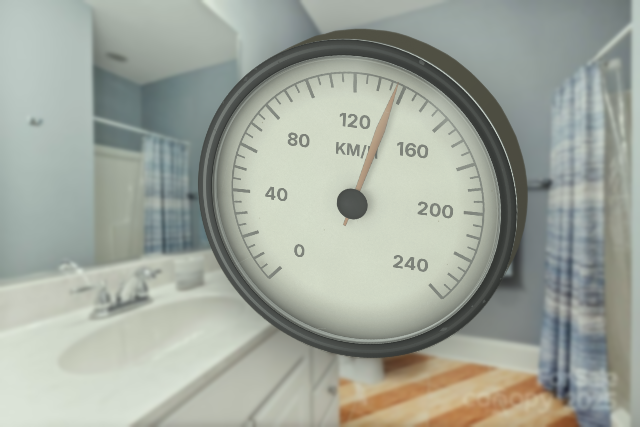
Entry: 137.5,km/h
